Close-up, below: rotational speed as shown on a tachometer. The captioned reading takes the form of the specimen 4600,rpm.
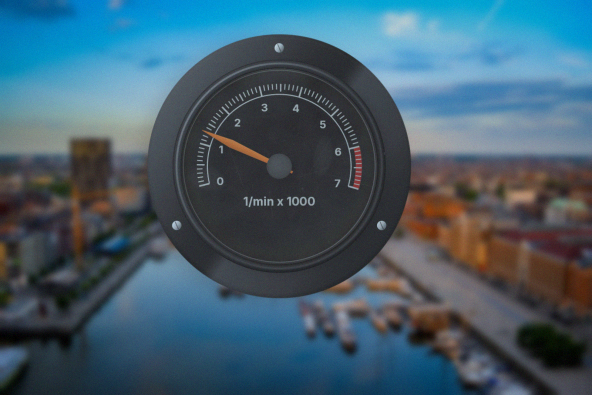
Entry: 1300,rpm
